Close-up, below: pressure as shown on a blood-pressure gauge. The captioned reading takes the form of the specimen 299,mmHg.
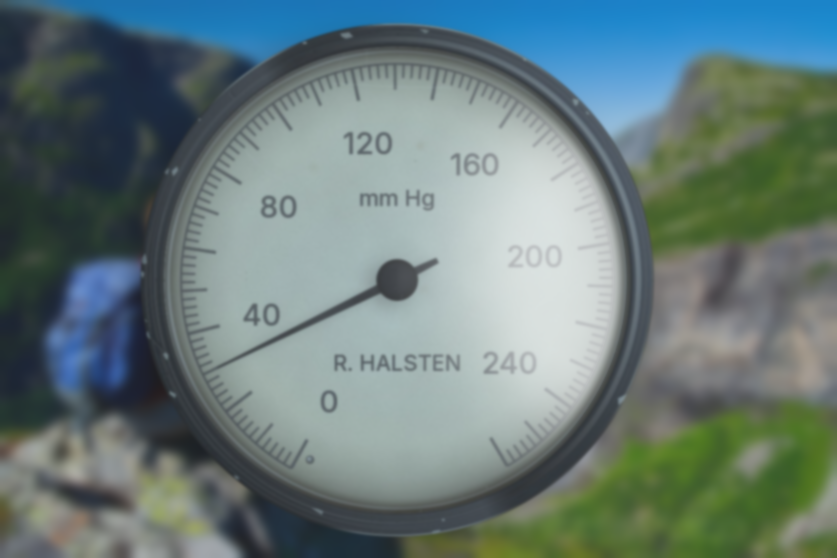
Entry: 30,mmHg
